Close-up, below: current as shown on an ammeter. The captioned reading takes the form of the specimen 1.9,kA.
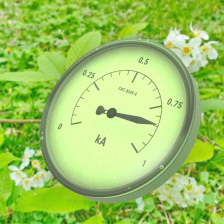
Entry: 0.85,kA
